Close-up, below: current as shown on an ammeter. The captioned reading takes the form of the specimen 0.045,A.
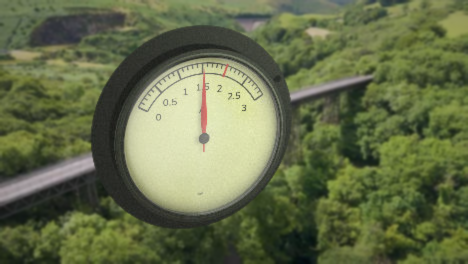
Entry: 1.5,A
